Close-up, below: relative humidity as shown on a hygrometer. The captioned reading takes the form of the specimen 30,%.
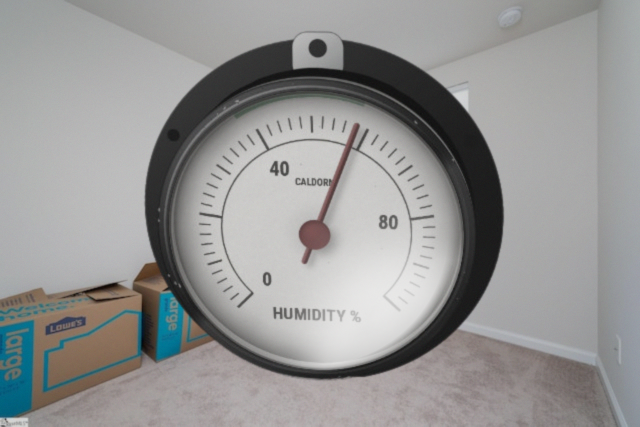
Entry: 58,%
